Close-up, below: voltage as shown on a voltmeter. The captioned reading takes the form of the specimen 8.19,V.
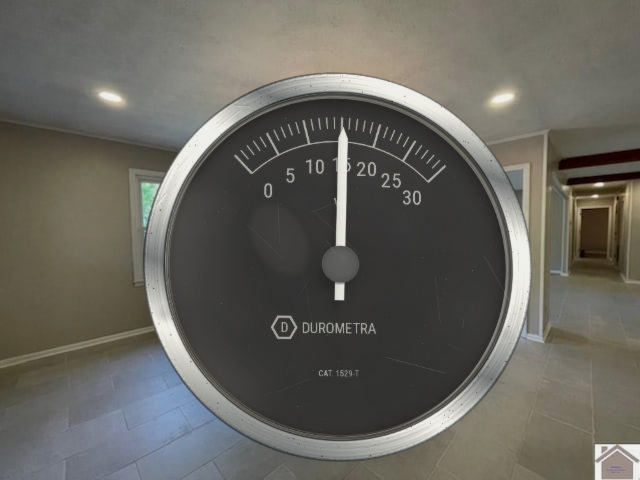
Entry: 15,V
